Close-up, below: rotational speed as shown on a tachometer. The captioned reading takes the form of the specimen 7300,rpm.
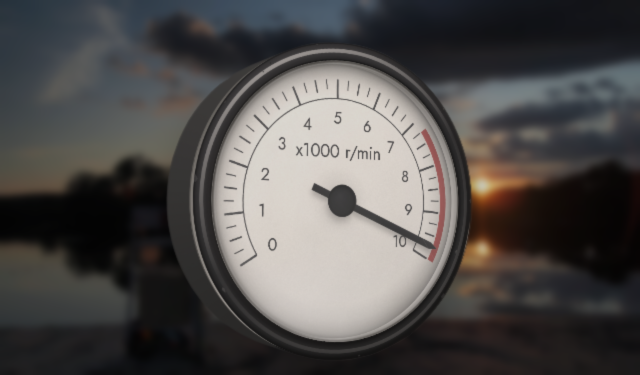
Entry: 9750,rpm
